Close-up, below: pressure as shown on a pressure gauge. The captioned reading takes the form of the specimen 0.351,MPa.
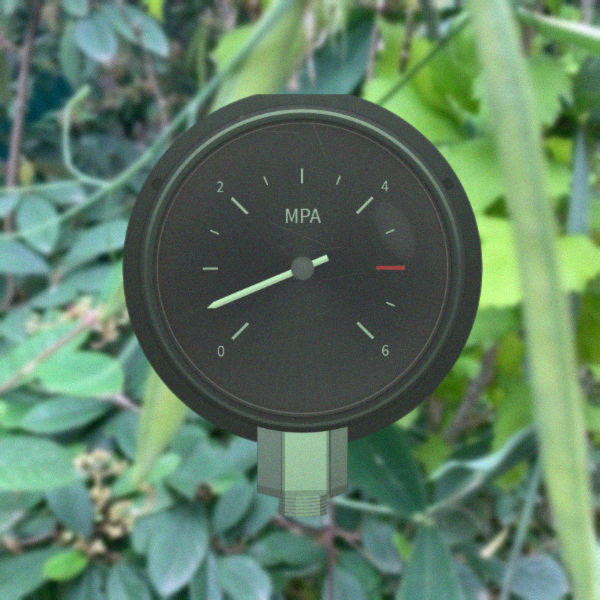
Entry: 0.5,MPa
